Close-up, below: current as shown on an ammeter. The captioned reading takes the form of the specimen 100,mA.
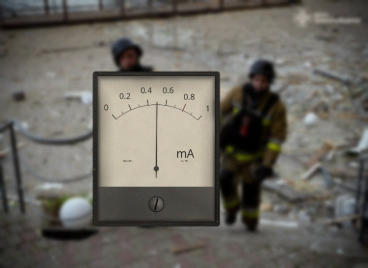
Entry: 0.5,mA
